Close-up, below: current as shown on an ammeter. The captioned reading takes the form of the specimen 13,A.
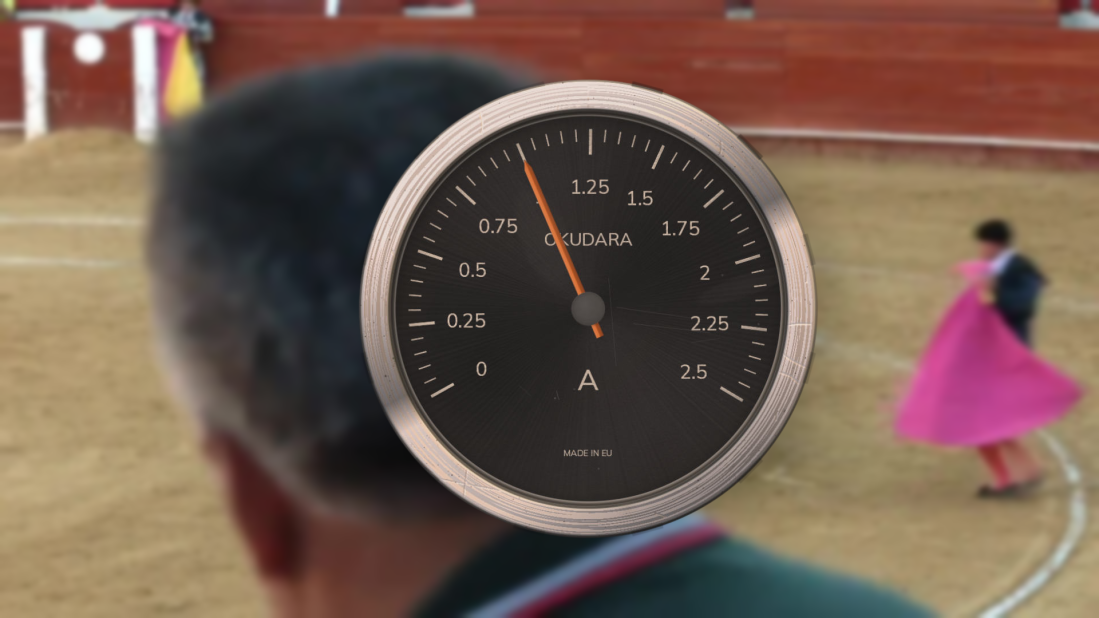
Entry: 1,A
